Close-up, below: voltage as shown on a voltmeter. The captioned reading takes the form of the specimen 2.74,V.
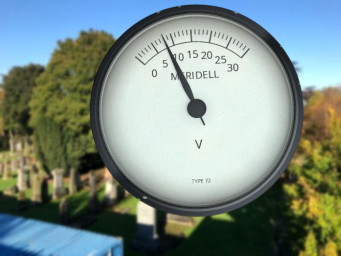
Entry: 8,V
